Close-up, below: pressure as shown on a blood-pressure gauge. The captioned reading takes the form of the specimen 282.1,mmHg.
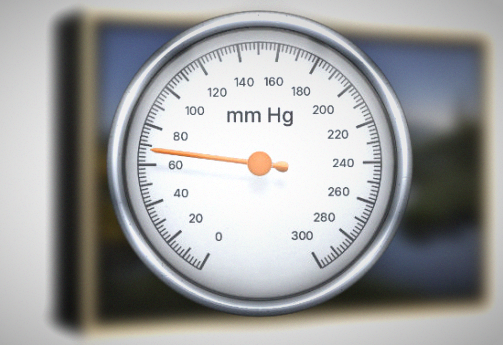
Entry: 68,mmHg
